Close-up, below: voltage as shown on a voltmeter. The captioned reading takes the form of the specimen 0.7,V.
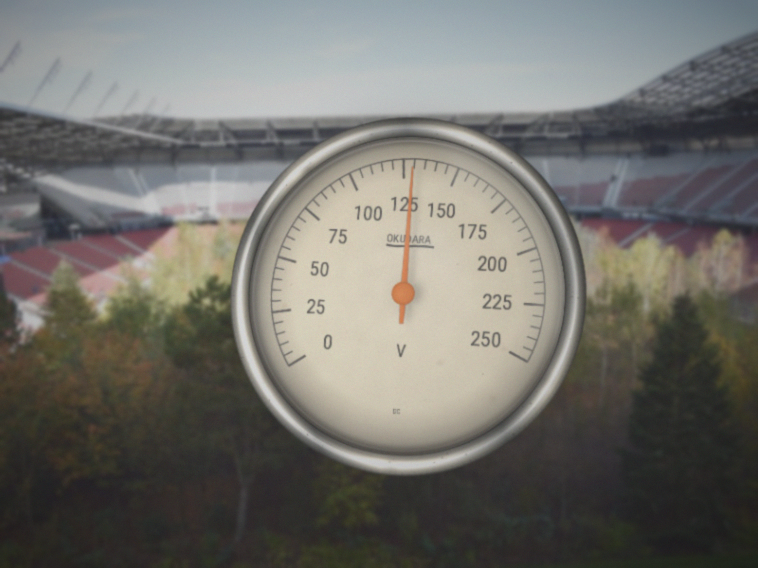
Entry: 130,V
